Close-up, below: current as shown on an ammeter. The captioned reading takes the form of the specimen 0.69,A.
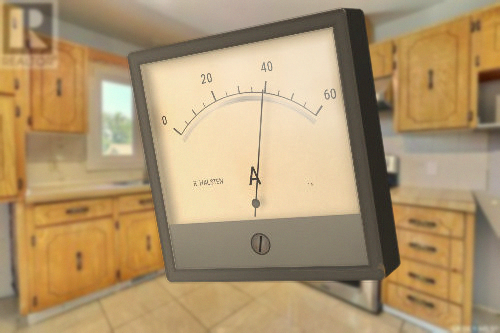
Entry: 40,A
